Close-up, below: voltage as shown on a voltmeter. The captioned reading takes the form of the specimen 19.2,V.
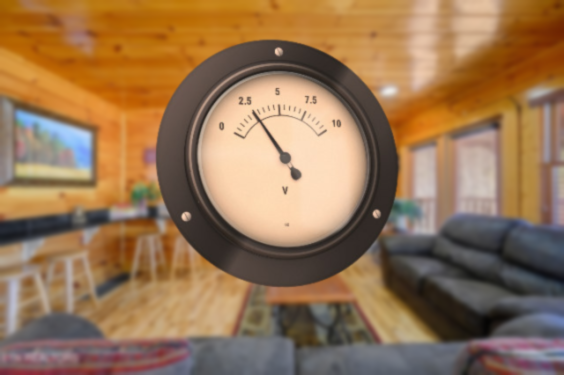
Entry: 2.5,V
